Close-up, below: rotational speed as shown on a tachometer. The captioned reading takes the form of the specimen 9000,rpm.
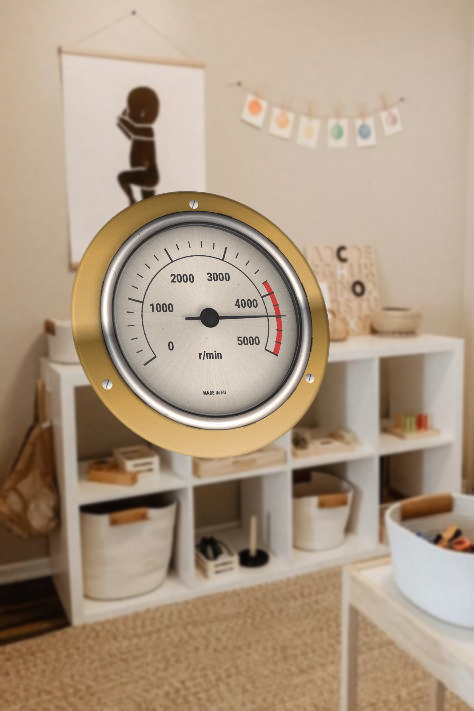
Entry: 4400,rpm
